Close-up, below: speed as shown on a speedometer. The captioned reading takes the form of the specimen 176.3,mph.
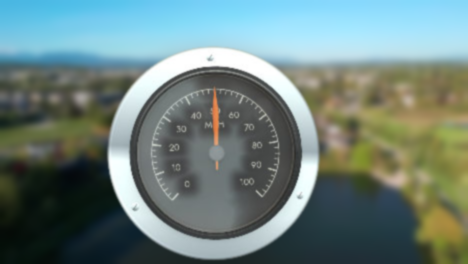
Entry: 50,mph
